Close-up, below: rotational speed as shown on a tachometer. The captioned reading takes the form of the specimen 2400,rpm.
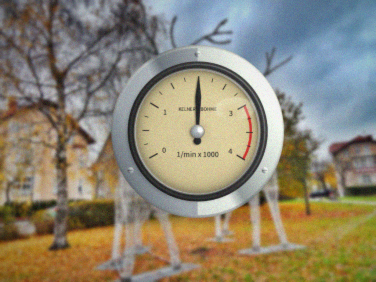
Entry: 2000,rpm
